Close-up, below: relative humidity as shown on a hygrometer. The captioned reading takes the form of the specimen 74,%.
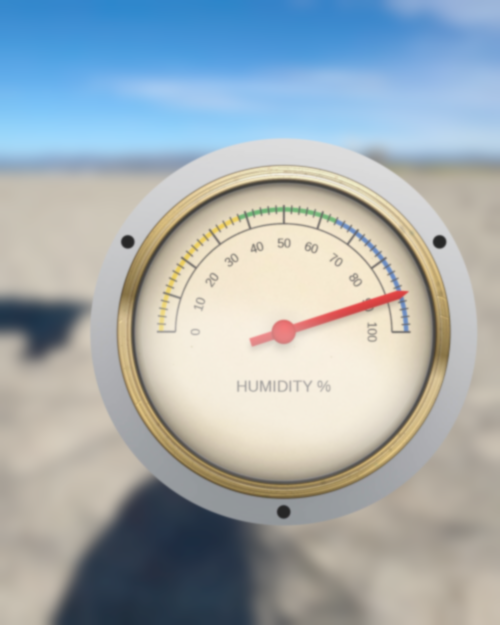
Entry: 90,%
